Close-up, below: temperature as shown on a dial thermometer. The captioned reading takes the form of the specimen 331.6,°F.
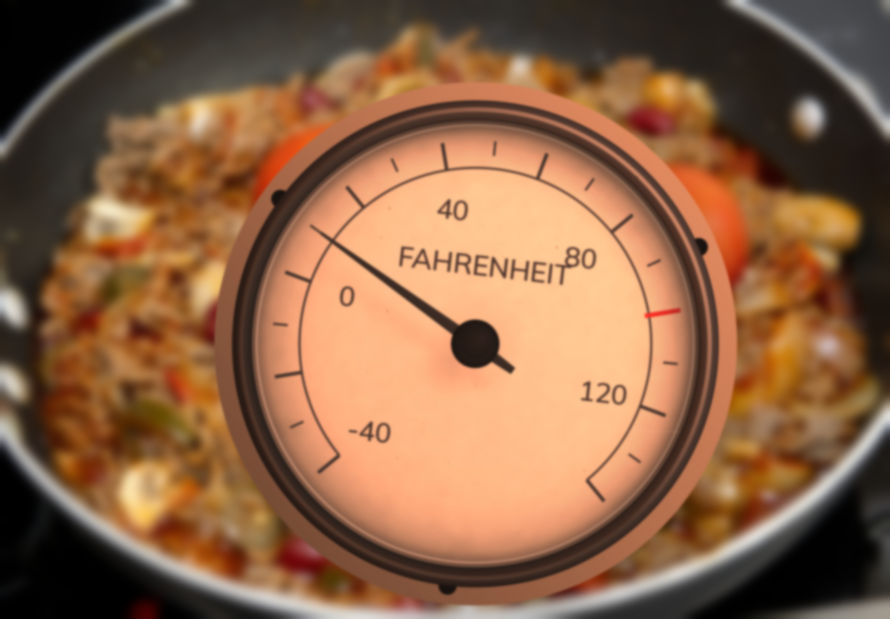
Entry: 10,°F
